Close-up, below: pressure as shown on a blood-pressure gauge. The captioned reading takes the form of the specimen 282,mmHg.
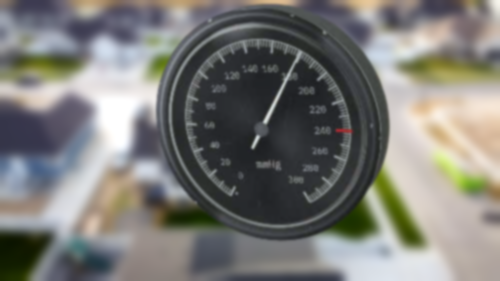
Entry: 180,mmHg
